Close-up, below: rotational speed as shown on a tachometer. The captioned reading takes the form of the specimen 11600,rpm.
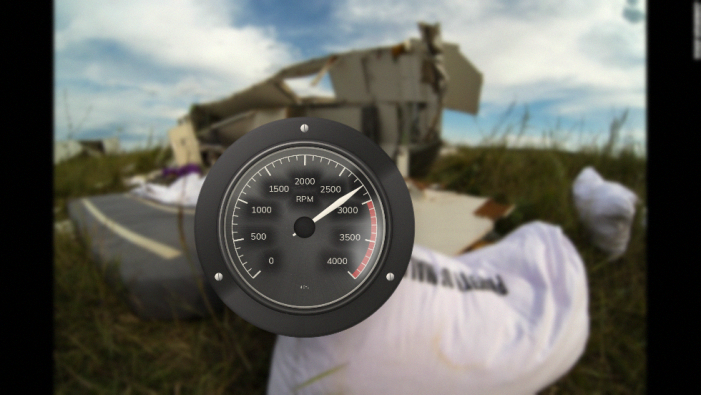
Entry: 2800,rpm
